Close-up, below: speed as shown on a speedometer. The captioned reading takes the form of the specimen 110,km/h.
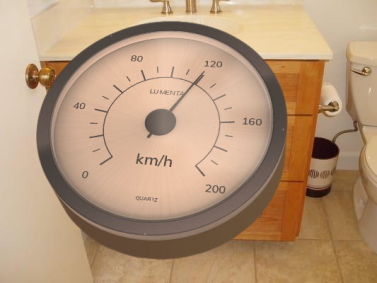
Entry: 120,km/h
